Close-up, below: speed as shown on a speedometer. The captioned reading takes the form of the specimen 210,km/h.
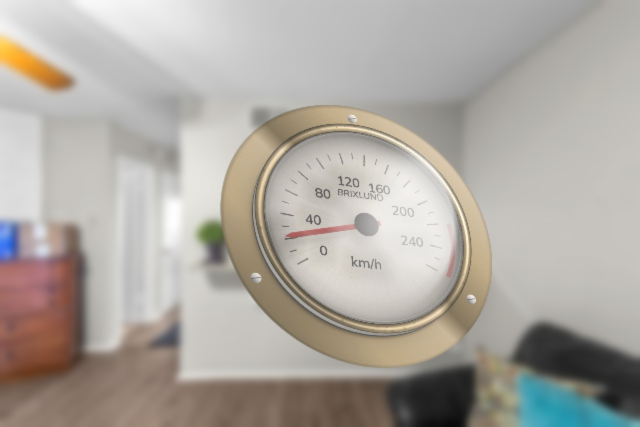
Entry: 20,km/h
